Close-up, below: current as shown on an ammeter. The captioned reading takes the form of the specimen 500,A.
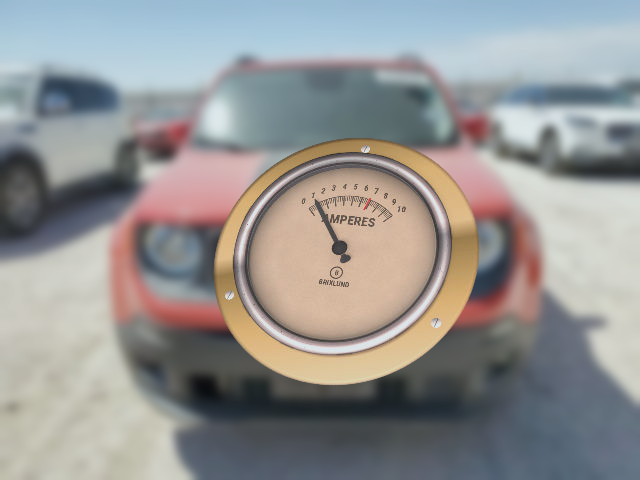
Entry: 1,A
